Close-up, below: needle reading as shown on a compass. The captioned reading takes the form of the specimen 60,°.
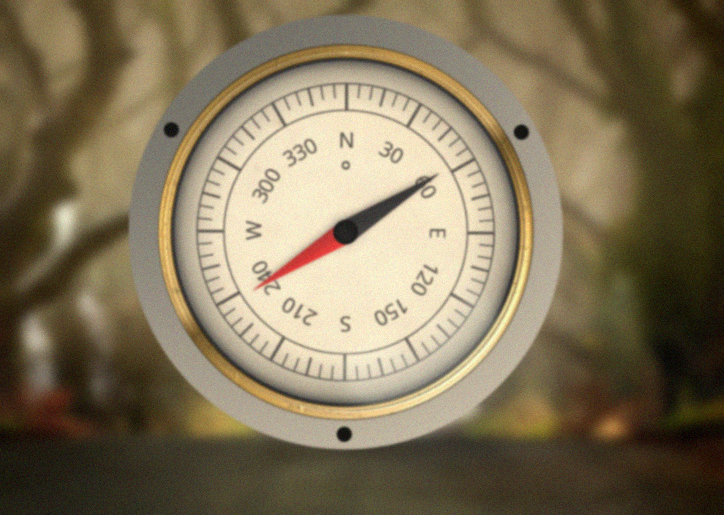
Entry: 237.5,°
